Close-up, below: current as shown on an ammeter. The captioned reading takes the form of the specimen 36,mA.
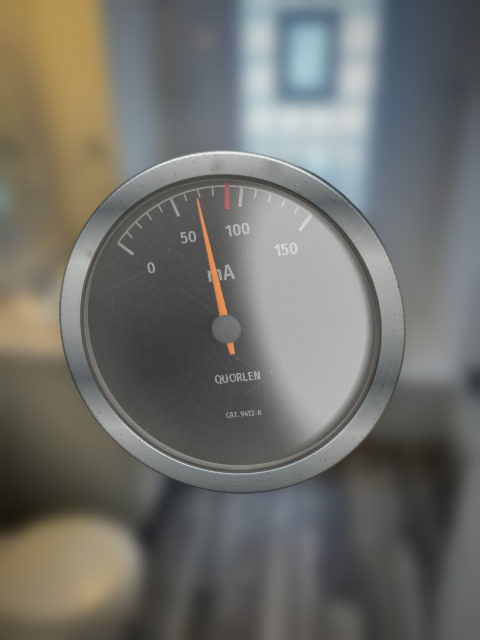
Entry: 70,mA
